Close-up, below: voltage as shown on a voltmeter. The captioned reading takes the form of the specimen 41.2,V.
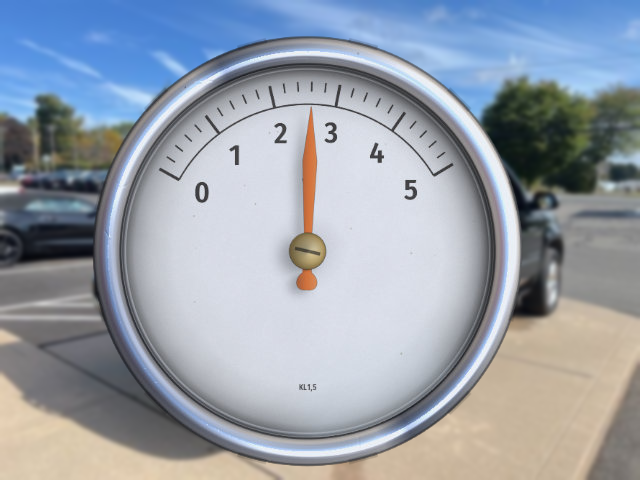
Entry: 2.6,V
